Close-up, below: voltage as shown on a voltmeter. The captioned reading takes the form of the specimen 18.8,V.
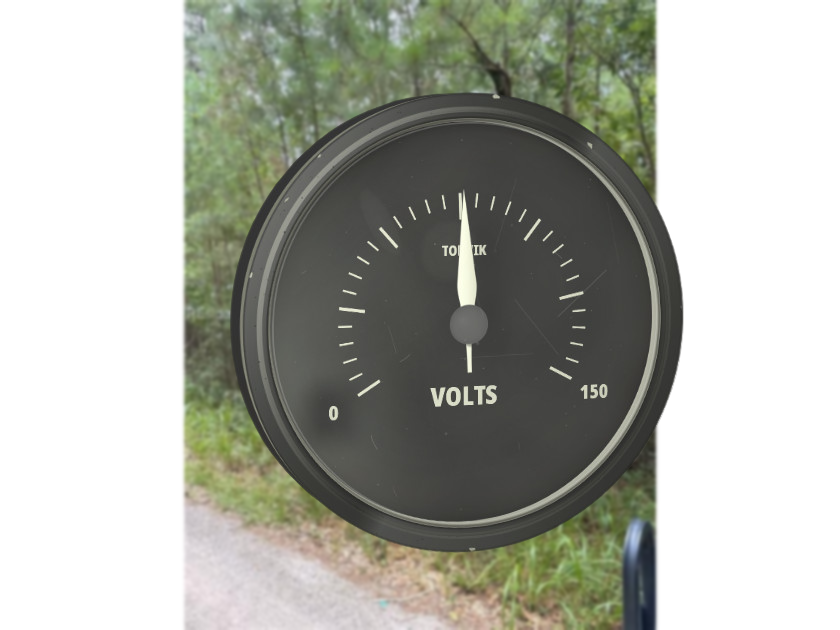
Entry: 75,V
